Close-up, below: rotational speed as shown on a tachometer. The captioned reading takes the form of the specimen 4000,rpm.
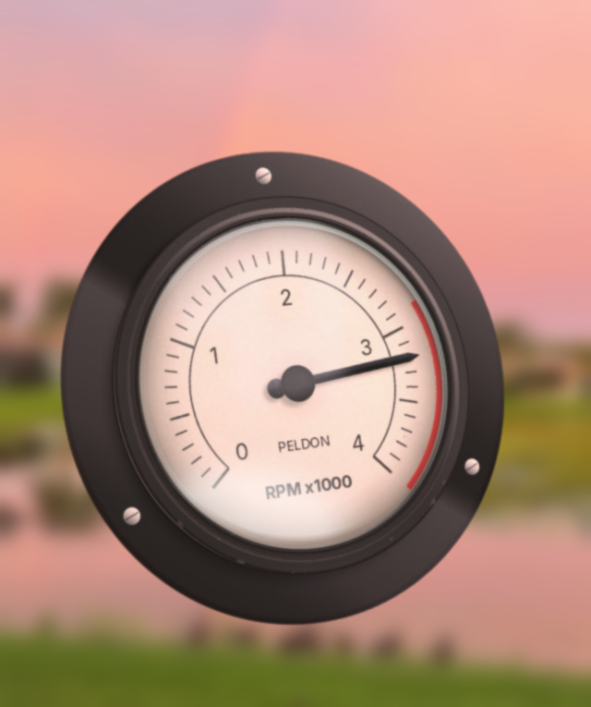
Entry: 3200,rpm
